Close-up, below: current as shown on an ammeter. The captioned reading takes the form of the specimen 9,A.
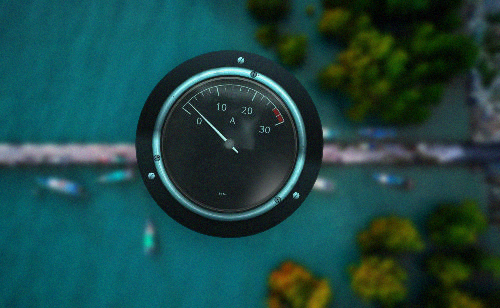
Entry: 2,A
